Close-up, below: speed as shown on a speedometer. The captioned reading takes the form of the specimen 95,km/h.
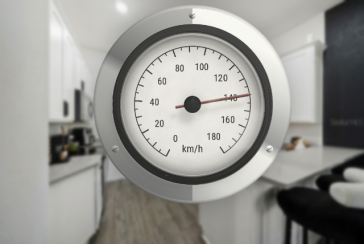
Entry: 140,km/h
